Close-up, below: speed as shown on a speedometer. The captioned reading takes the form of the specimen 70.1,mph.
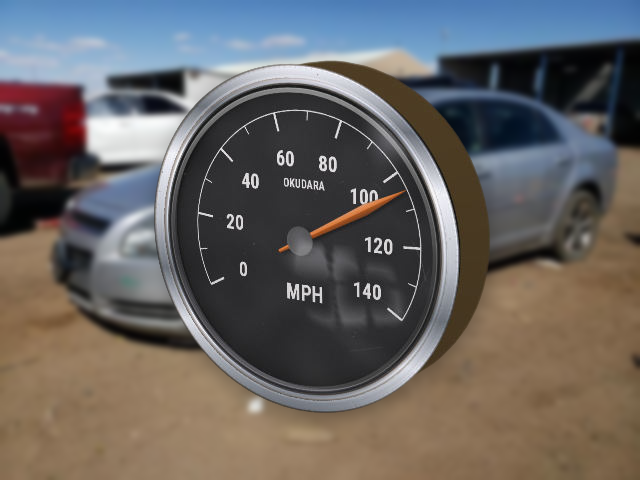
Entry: 105,mph
